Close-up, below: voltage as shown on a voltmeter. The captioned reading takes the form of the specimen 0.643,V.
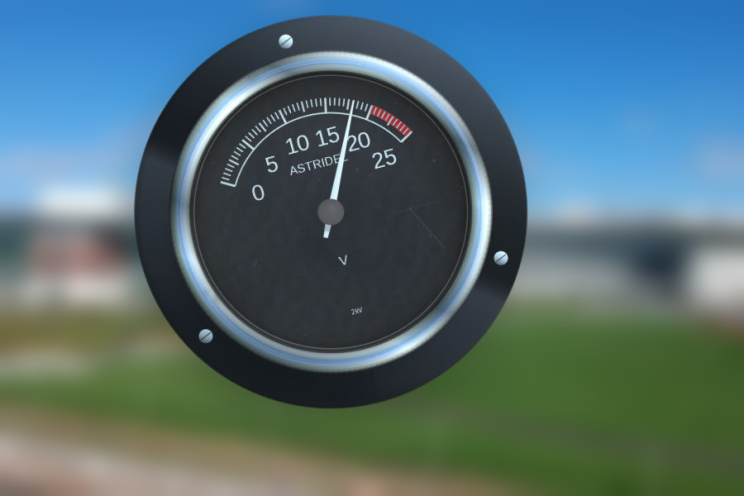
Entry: 18,V
